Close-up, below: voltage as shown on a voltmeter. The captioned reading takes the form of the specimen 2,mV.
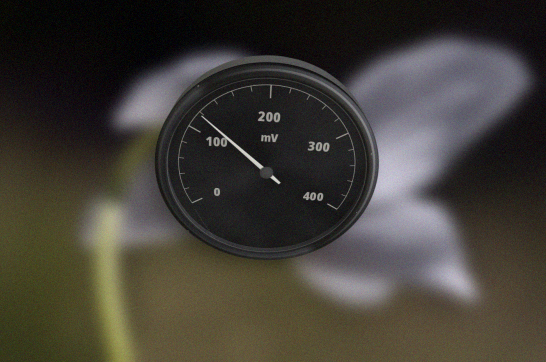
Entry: 120,mV
